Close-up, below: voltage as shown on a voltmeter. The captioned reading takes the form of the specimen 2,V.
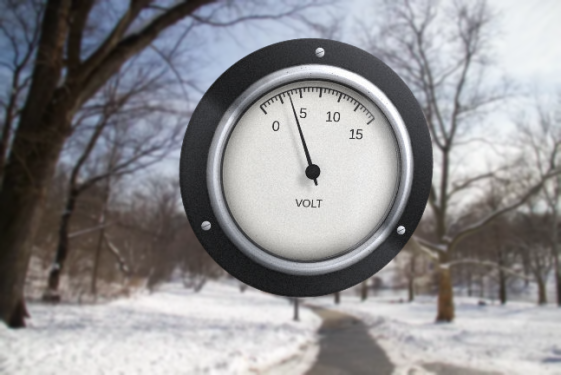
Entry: 3.5,V
